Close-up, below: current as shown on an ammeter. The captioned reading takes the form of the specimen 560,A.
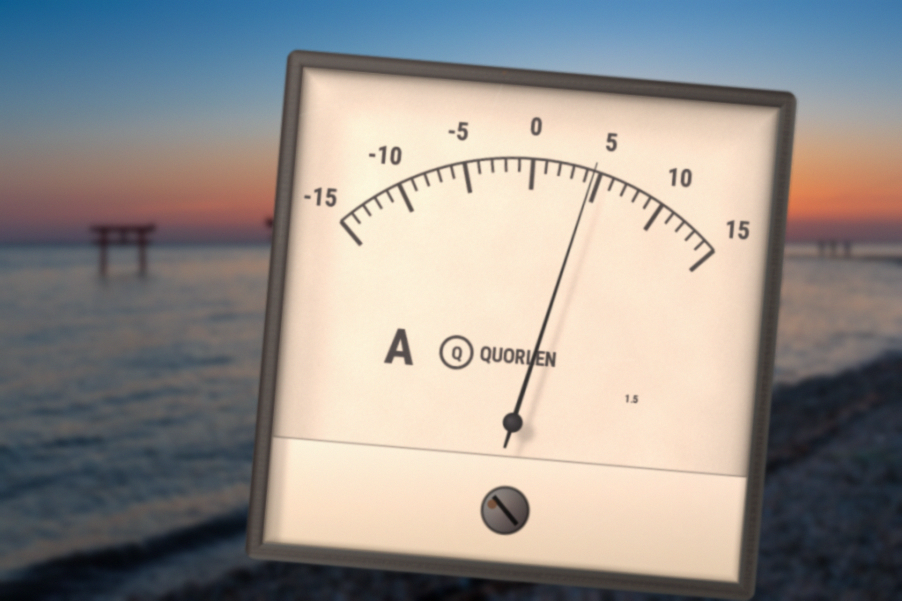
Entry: 4.5,A
